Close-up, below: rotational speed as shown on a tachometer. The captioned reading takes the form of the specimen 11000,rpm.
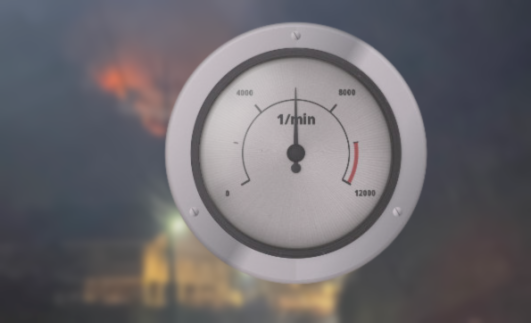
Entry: 6000,rpm
